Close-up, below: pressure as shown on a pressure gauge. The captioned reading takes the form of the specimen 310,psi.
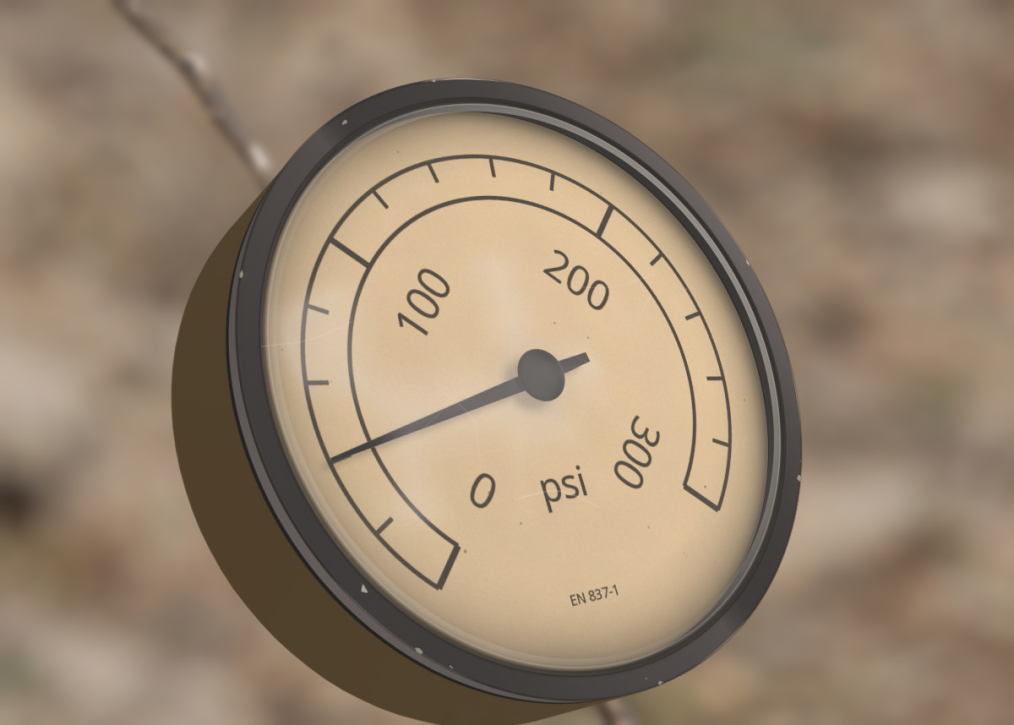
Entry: 40,psi
